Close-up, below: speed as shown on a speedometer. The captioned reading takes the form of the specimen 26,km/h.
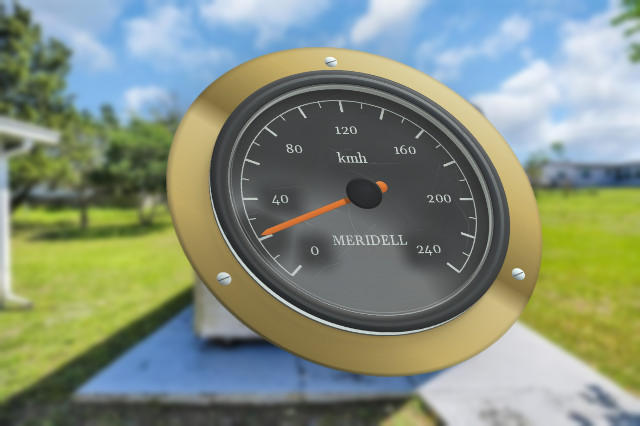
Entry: 20,km/h
